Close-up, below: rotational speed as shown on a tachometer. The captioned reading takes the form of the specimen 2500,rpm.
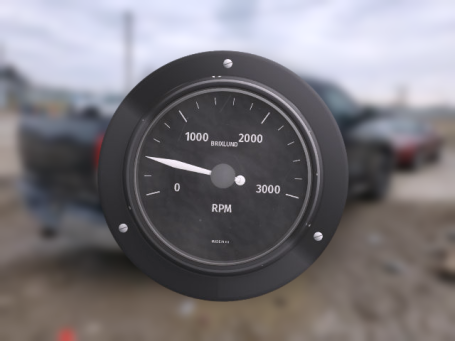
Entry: 400,rpm
